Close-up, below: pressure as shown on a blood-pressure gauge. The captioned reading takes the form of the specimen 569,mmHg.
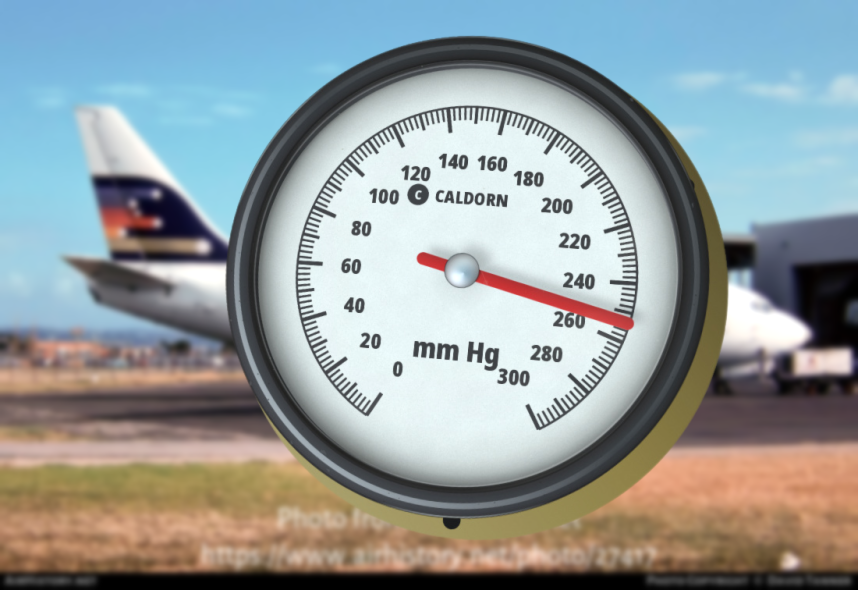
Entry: 254,mmHg
